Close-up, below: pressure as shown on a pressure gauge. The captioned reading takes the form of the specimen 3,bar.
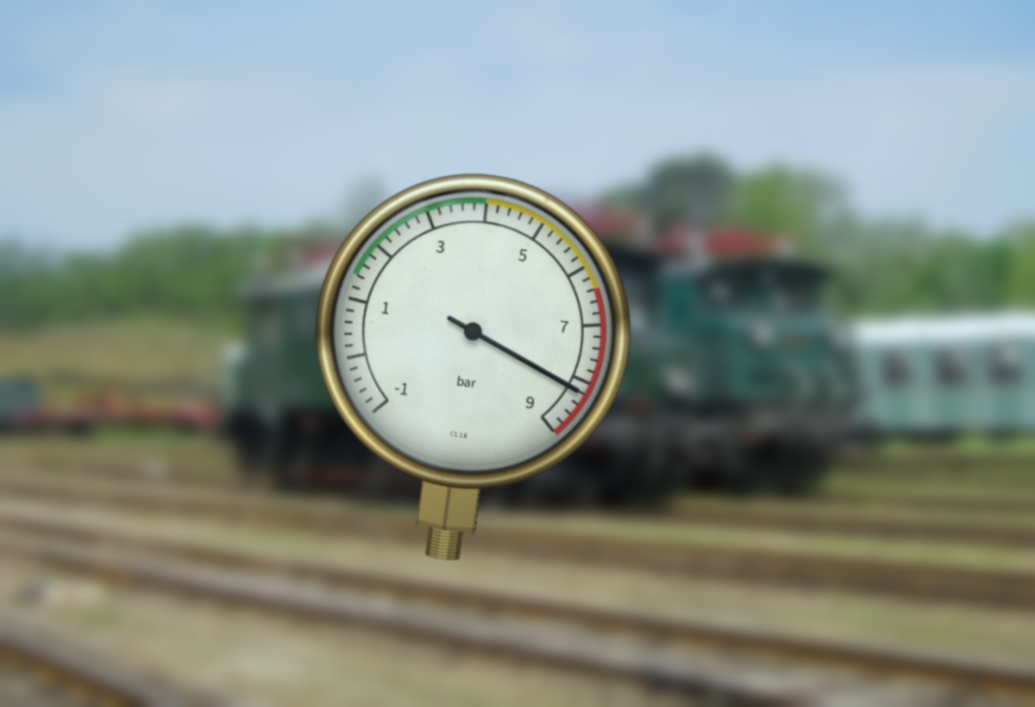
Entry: 8.2,bar
